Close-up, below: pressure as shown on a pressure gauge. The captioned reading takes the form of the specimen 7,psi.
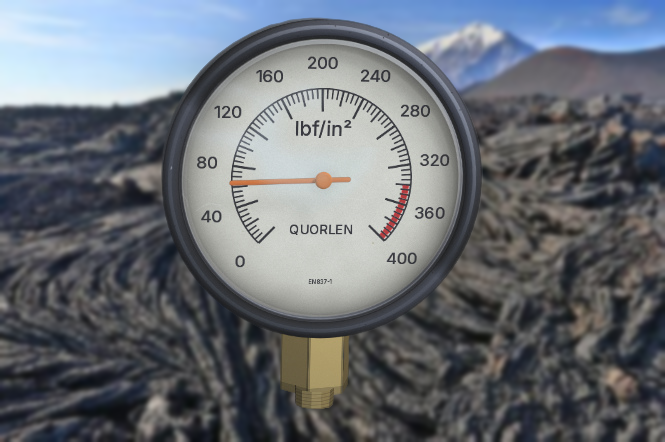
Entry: 65,psi
